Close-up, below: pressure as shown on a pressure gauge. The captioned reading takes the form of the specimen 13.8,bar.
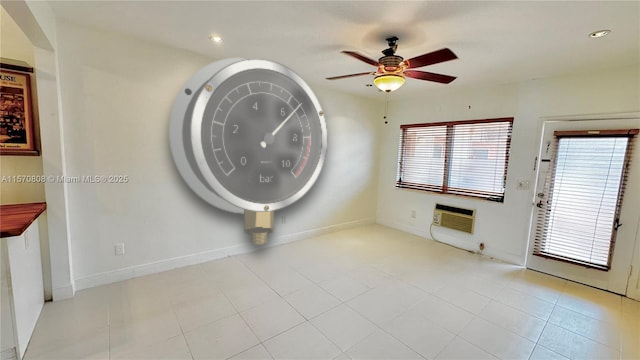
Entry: 6.5,bar
